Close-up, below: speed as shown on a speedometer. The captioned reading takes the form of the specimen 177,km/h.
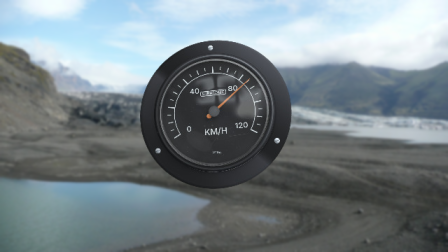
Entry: 85,km/h
